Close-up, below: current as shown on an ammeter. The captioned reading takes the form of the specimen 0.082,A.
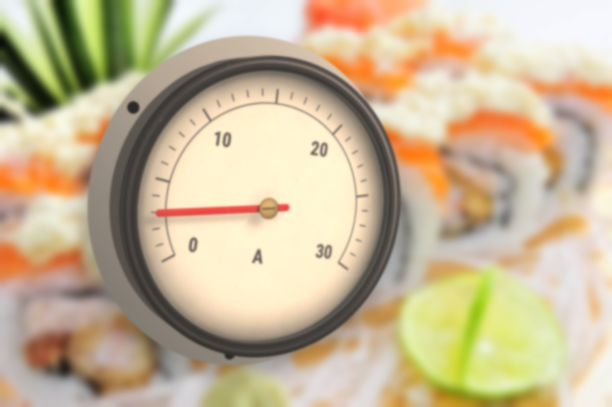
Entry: 3,A
